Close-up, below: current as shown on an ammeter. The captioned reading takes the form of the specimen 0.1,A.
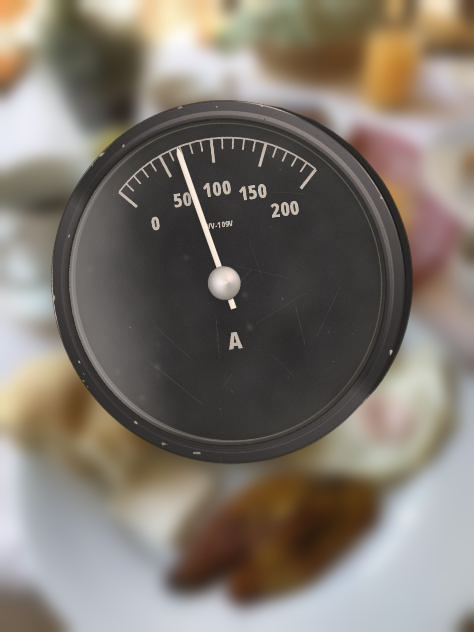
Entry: 70,A
